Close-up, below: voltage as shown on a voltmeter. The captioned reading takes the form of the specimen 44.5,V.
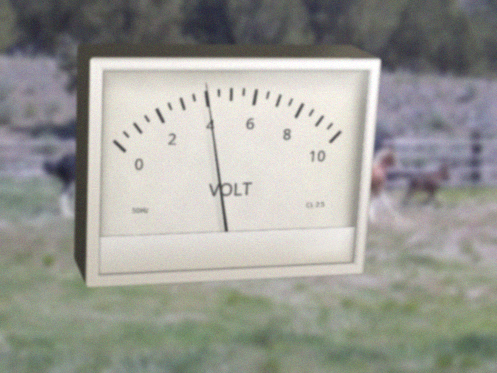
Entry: 4,V
